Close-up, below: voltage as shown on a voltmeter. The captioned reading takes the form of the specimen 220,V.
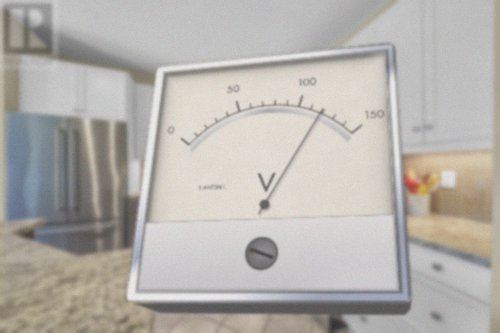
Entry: 120,V
